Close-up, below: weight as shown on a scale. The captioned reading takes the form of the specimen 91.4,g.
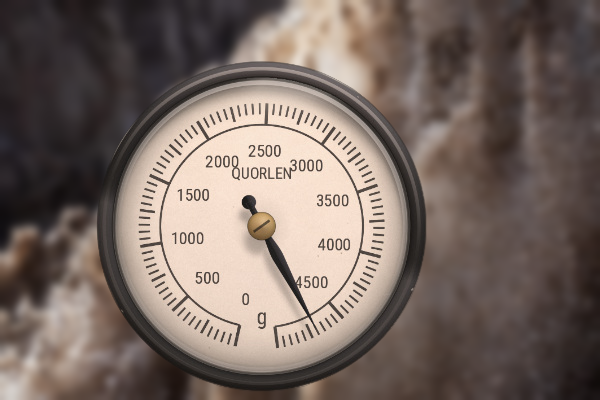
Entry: 4700,g
